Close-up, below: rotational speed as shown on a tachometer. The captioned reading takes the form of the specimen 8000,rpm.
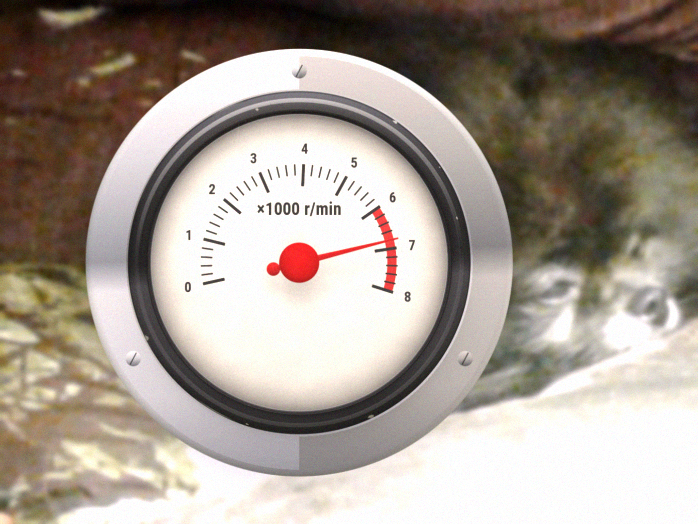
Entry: 6800,rpm
